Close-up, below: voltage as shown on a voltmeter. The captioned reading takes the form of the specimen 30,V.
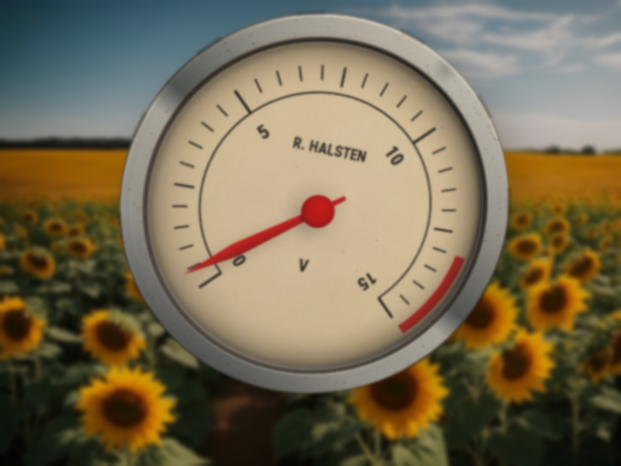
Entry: 0.5,V
